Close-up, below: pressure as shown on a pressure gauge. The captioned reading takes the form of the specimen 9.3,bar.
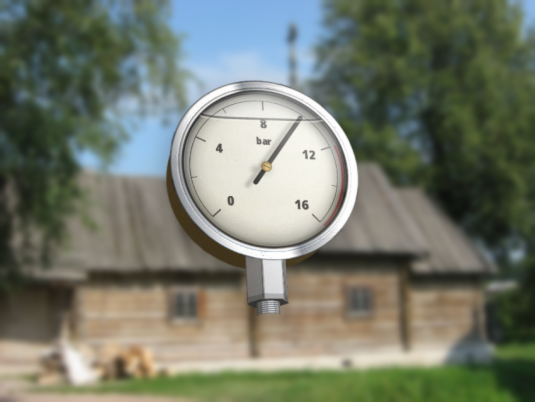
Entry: 10,bar
